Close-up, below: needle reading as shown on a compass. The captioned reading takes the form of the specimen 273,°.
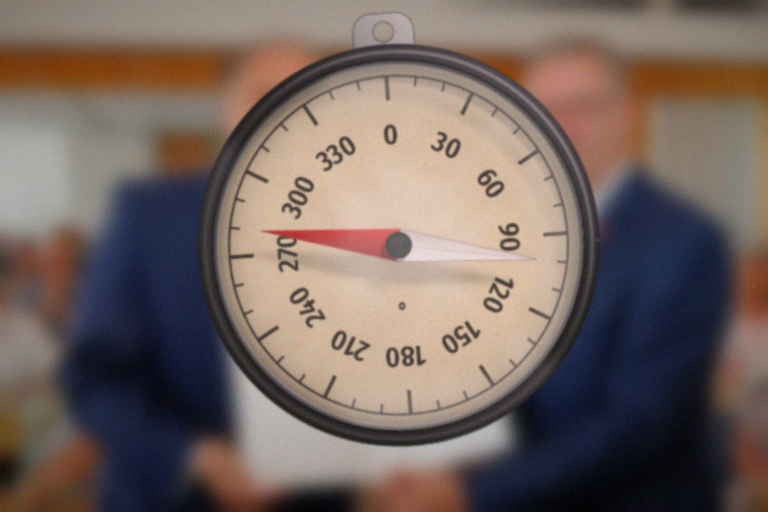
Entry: 280,°
